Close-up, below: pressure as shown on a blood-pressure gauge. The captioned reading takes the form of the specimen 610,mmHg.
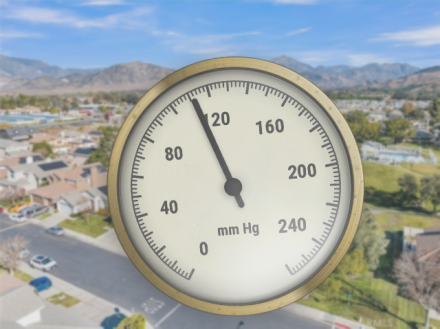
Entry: 112,mmHg
